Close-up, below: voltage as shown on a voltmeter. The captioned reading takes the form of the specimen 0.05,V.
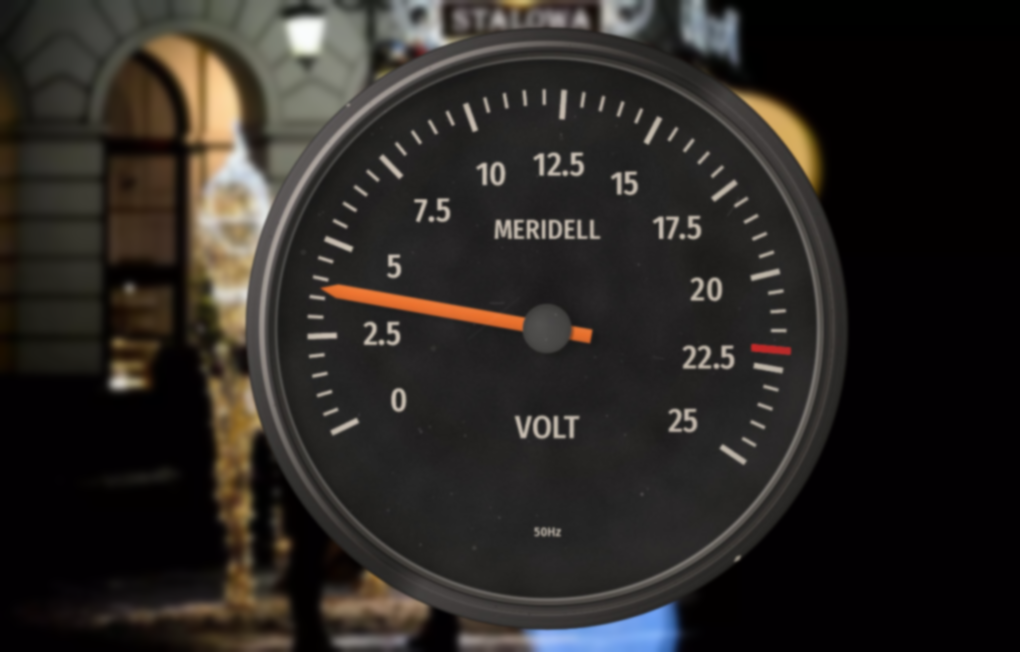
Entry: 3.75,V
